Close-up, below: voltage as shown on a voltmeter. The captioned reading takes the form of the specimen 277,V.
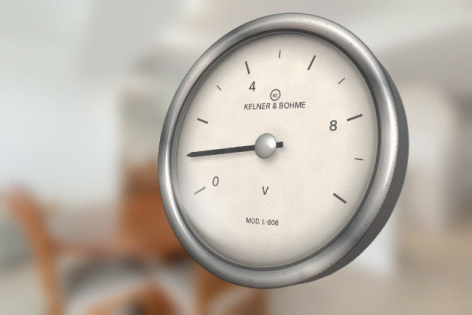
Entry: 1,V
